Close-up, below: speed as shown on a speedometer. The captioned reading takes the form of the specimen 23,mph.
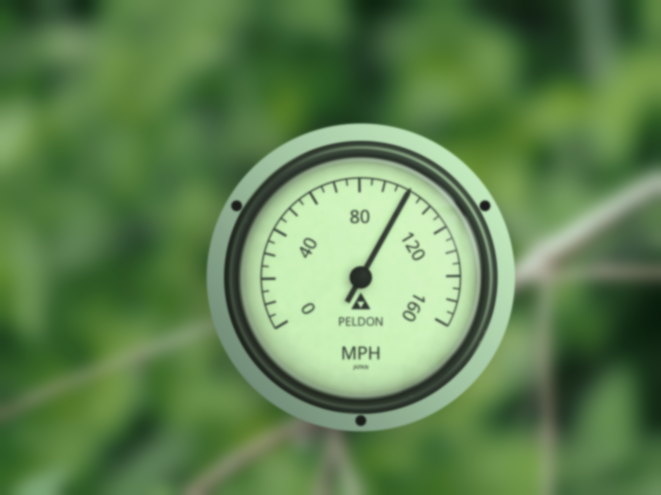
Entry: 100,mph
